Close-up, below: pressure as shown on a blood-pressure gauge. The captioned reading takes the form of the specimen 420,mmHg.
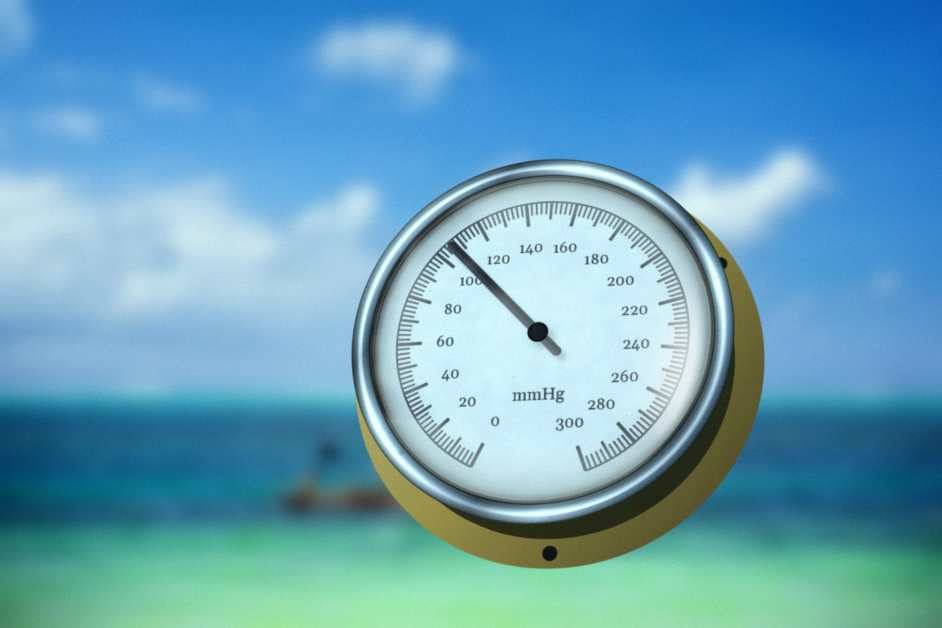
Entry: 106,mmHg
